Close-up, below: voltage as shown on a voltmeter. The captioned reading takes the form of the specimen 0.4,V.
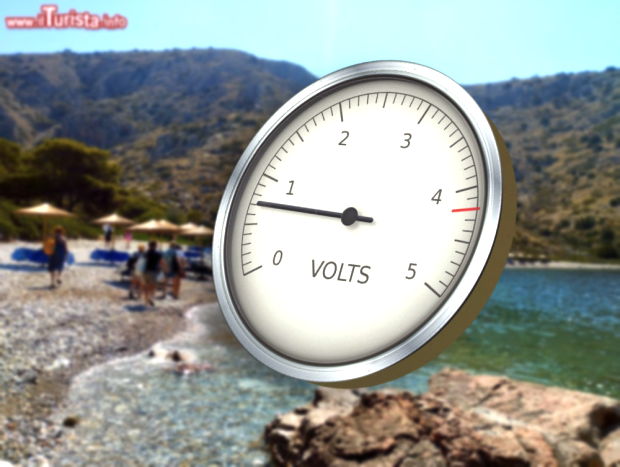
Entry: 0.7,V
